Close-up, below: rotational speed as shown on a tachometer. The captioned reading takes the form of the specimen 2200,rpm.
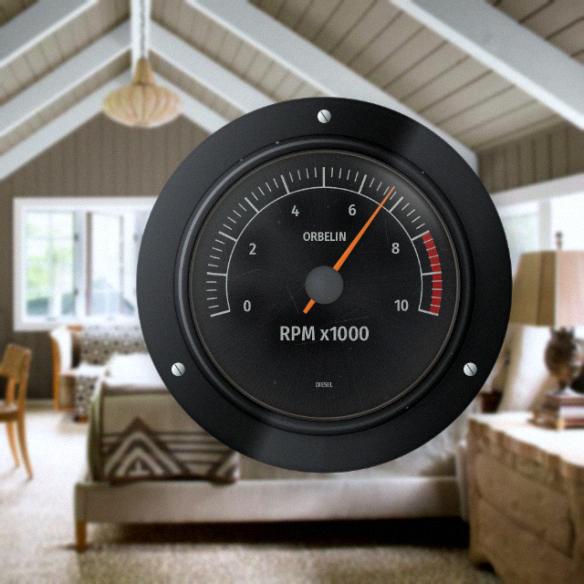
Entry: 6700,rpm
